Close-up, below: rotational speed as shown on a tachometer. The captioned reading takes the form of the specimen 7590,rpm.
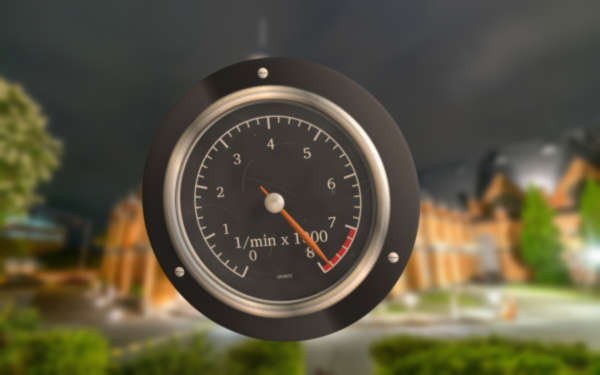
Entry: 7800,rpm
